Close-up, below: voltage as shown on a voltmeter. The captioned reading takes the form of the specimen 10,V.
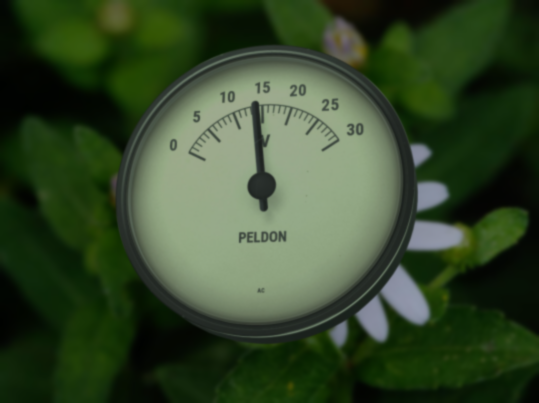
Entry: 14,V
